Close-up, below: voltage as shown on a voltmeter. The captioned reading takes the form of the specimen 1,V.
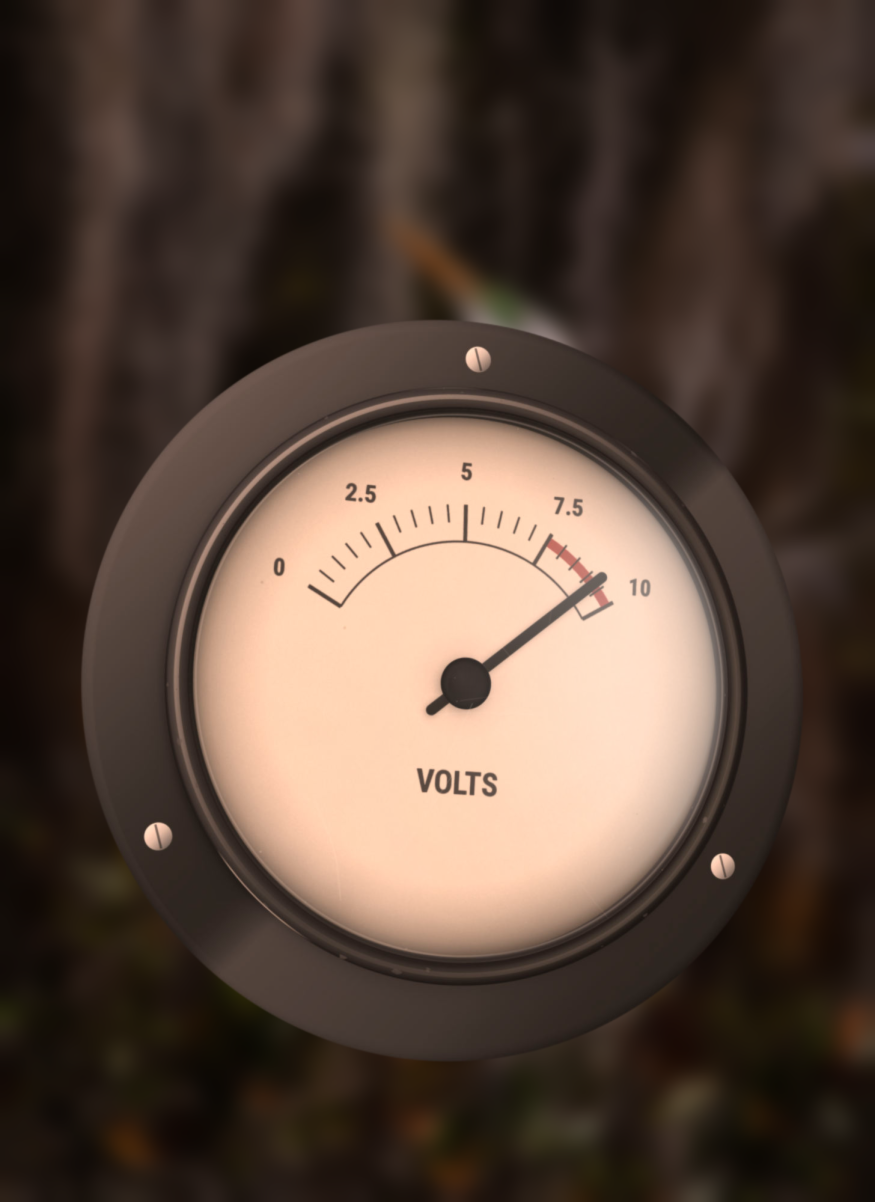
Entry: 9.25,V
